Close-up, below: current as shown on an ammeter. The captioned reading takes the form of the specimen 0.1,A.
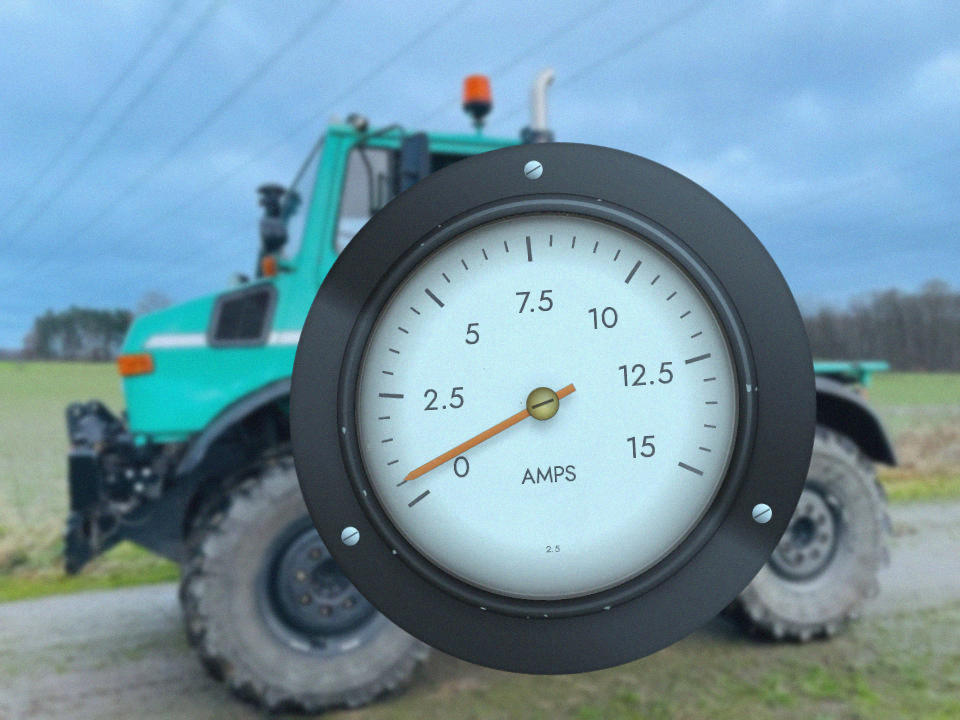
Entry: 0.5,A
